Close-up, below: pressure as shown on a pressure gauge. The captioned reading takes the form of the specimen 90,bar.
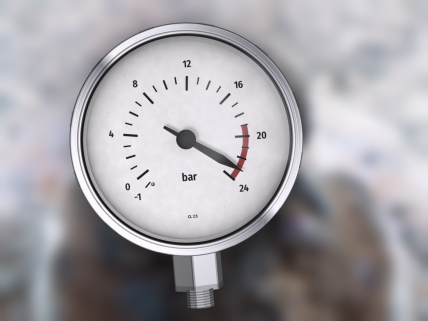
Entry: 23,bar
